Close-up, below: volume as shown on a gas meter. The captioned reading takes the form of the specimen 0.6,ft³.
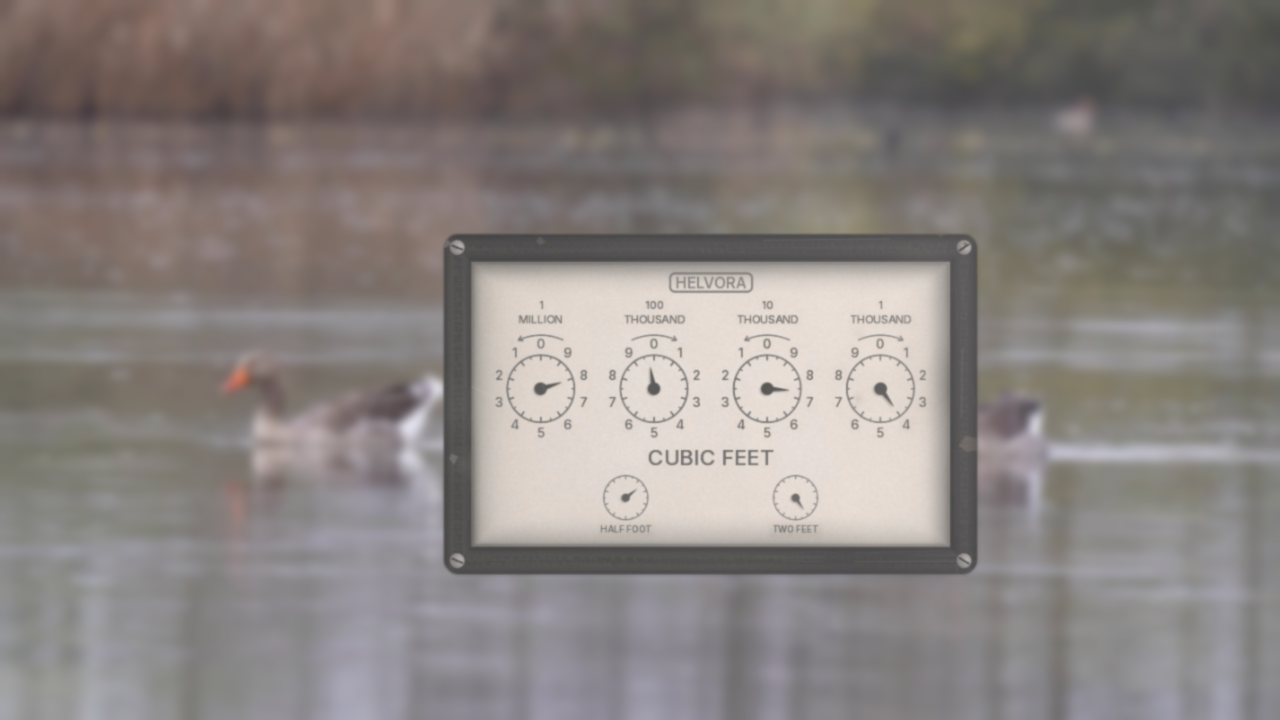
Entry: 797400,ft³
